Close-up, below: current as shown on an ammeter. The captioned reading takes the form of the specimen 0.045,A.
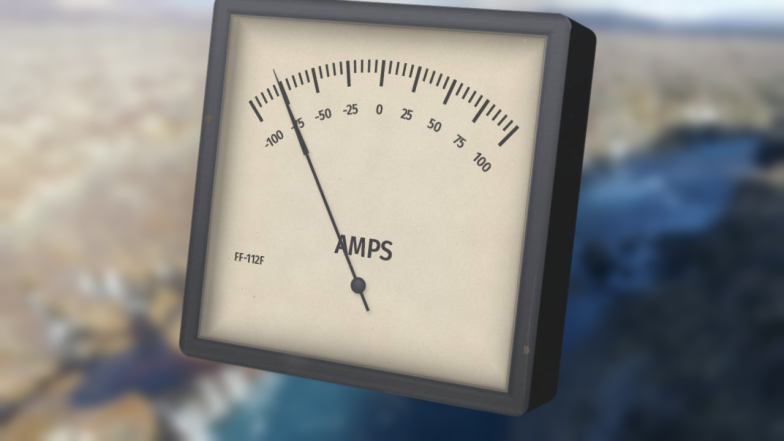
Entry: -75,A
